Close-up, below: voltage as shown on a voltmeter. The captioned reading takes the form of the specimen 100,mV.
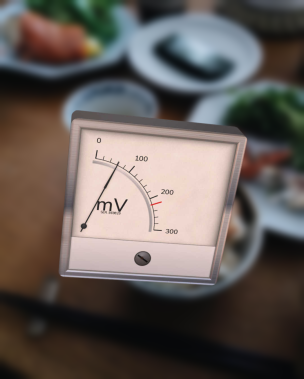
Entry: 60,mV
